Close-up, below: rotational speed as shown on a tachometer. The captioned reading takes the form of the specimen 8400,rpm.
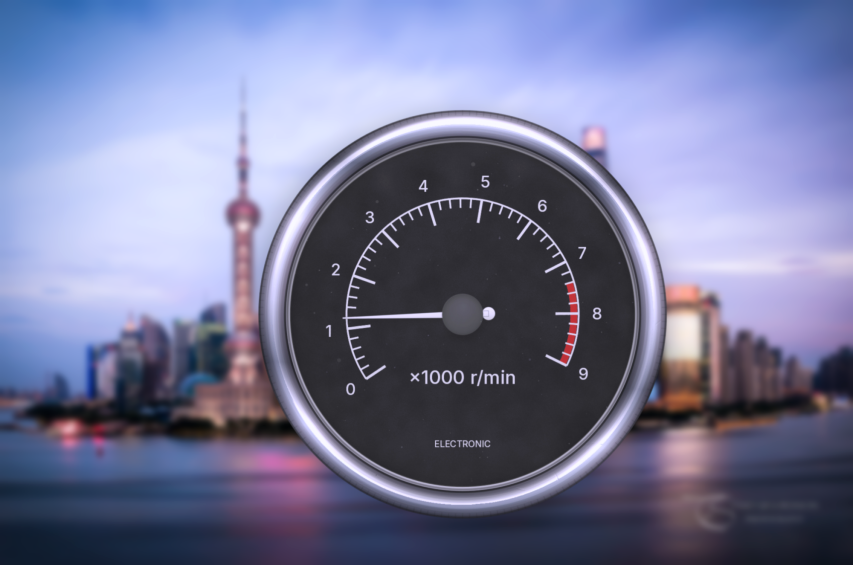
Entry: 1200,rpm
